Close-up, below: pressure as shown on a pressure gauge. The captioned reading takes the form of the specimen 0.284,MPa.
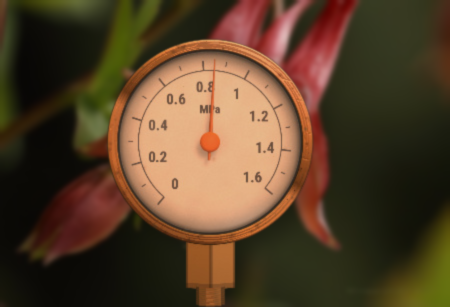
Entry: 0.85,MPa
